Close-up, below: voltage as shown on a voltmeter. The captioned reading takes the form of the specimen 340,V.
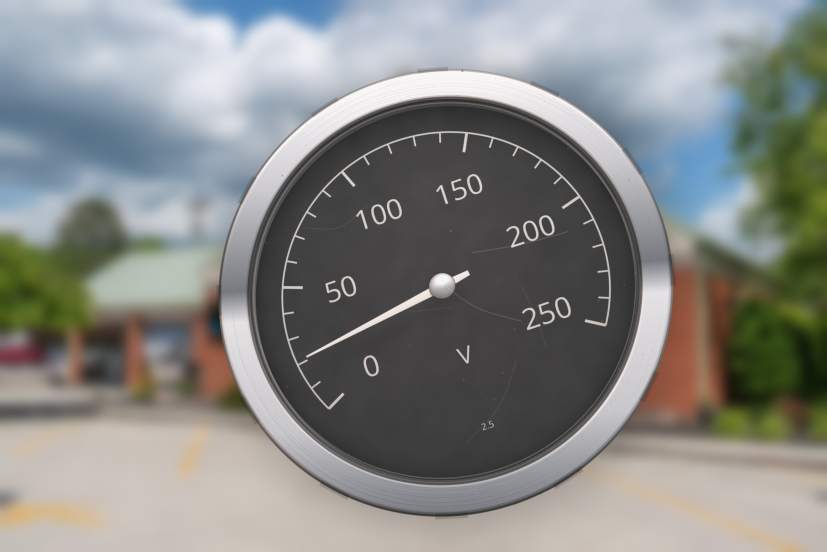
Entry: 20,V
